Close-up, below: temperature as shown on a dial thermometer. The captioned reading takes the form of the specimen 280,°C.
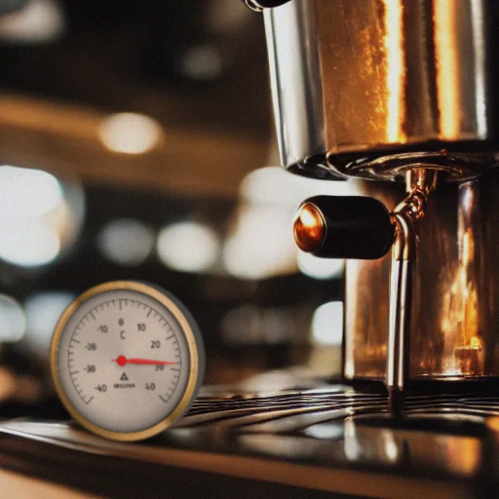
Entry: 28,°C
